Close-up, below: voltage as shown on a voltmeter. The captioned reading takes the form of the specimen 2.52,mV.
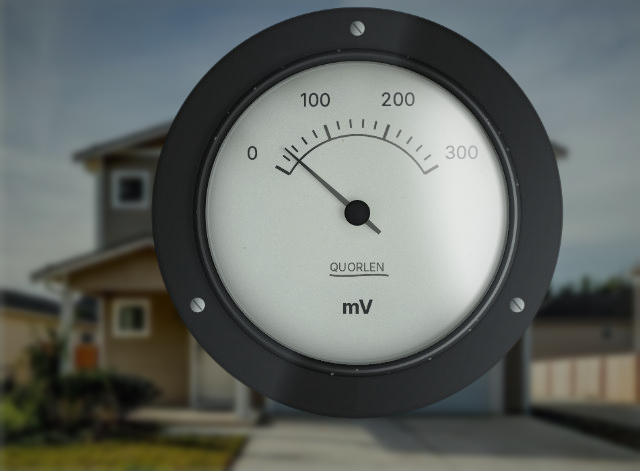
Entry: 30,mV
